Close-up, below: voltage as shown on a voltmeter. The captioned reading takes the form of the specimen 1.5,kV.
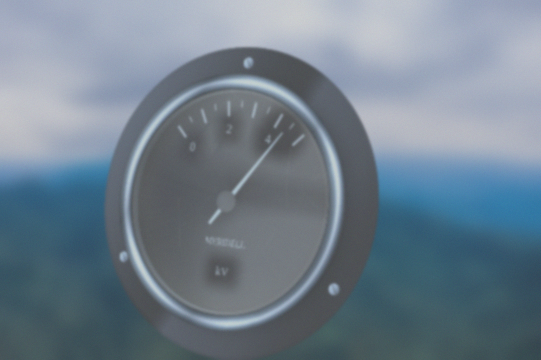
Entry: 4.5,kV
